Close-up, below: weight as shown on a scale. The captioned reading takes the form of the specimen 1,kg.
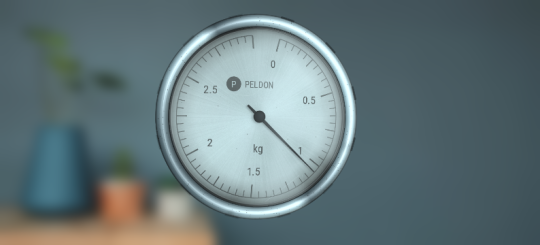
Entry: 1.05,kg
